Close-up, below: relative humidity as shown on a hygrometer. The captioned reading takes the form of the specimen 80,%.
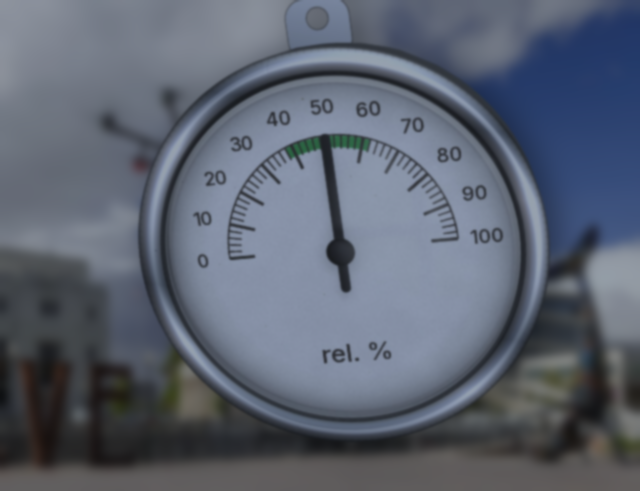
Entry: 50,%
